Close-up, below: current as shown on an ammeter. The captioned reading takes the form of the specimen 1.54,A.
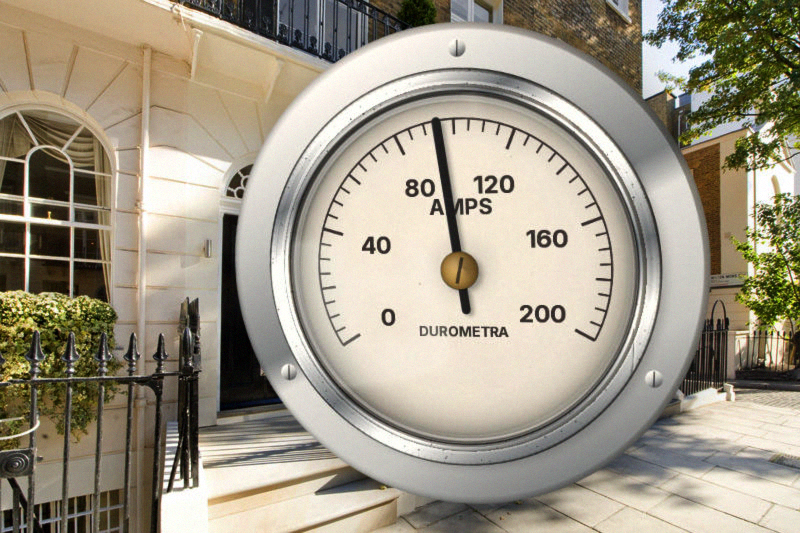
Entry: 95,A
